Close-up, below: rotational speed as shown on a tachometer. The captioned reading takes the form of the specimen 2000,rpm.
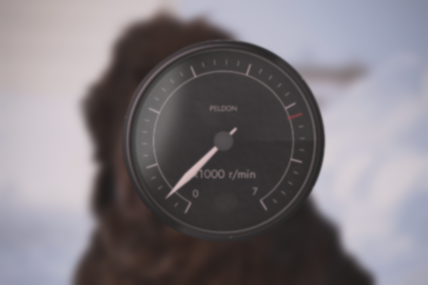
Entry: 400,rpm
